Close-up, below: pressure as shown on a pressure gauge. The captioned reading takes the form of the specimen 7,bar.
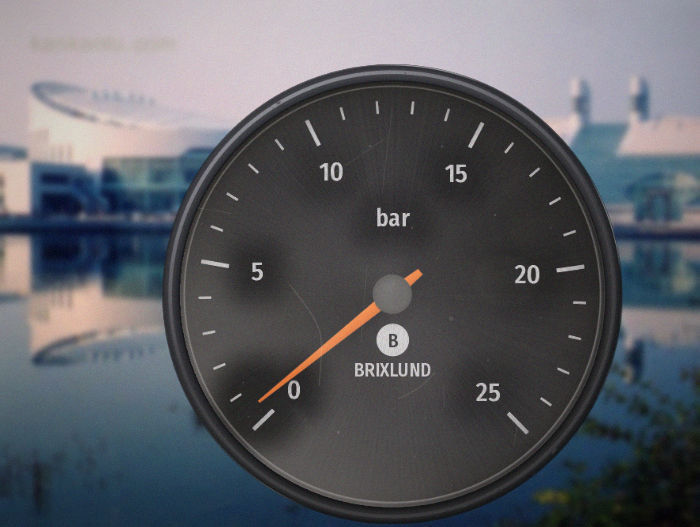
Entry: 0.5,bar
